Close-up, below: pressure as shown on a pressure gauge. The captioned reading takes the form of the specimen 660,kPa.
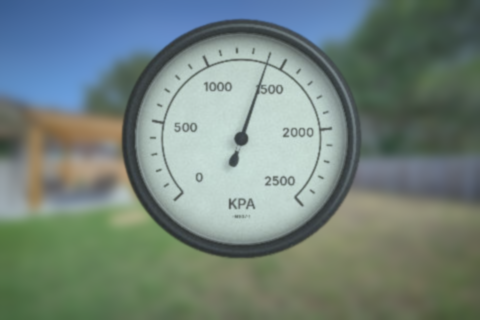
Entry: 1400,kPa
